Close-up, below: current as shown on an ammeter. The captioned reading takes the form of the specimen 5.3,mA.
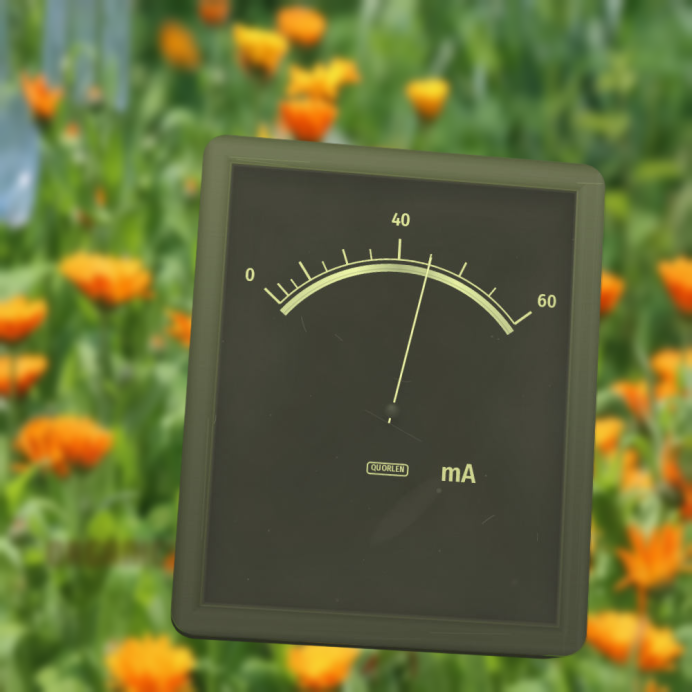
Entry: 45,mA
